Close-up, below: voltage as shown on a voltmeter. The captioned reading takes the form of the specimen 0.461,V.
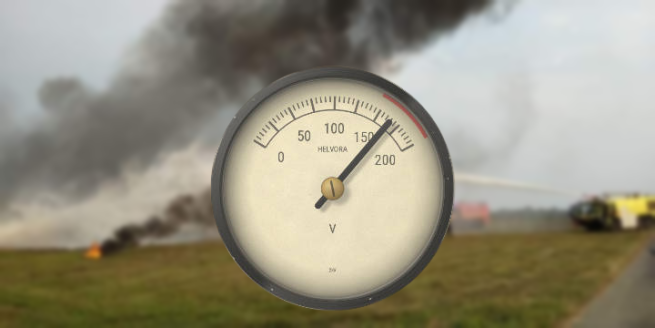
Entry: 165,V
